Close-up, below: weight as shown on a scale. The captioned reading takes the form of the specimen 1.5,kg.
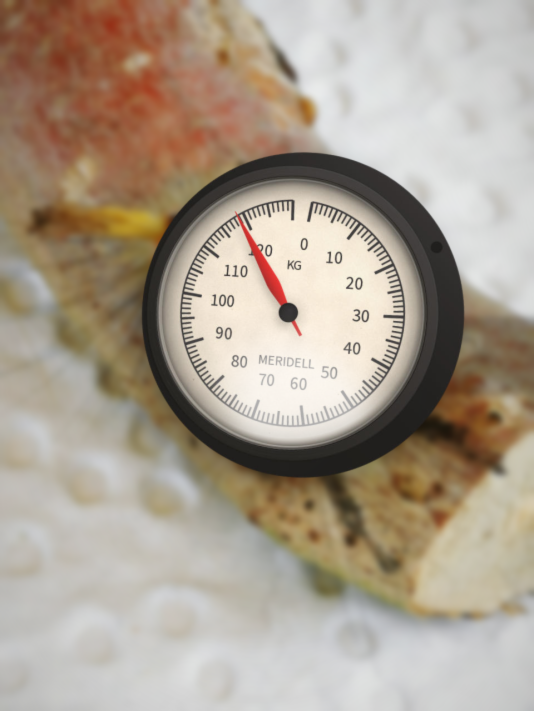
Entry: 119,kg
